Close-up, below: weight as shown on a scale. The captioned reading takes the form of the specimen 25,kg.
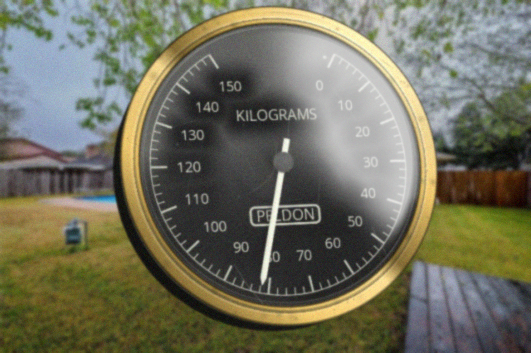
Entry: 82,kg
